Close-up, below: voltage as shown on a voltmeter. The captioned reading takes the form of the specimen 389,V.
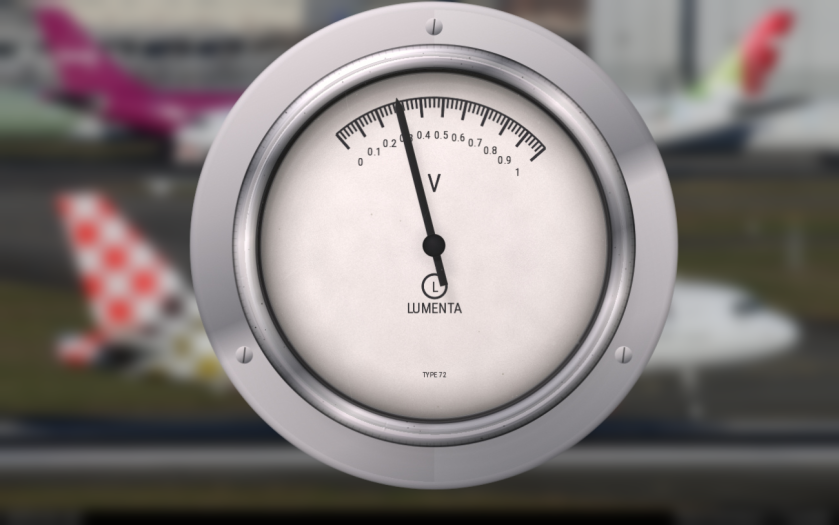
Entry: 0.3,V
